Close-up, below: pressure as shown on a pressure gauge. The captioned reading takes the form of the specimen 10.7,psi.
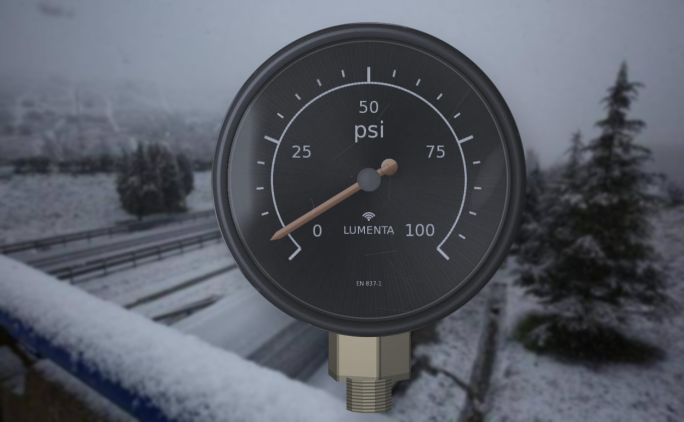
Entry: 5,psi
